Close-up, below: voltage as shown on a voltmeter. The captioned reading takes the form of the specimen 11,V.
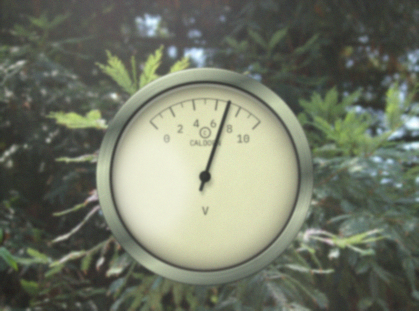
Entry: 7,V
